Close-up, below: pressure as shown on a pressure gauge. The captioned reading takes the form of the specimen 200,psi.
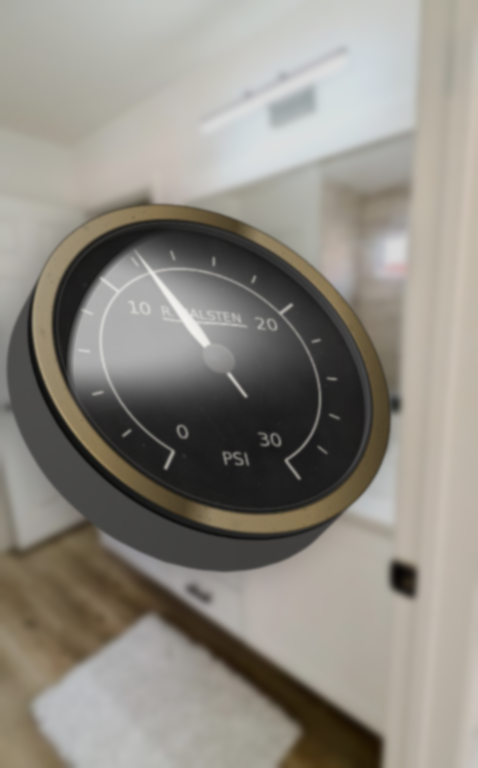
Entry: 12,psi
